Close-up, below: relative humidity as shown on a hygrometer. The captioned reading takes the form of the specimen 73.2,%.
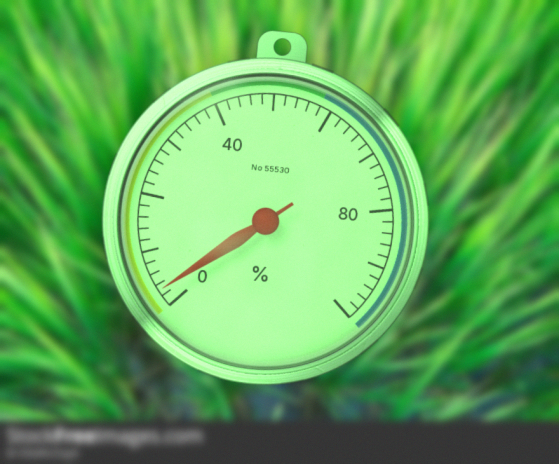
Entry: 3,%
